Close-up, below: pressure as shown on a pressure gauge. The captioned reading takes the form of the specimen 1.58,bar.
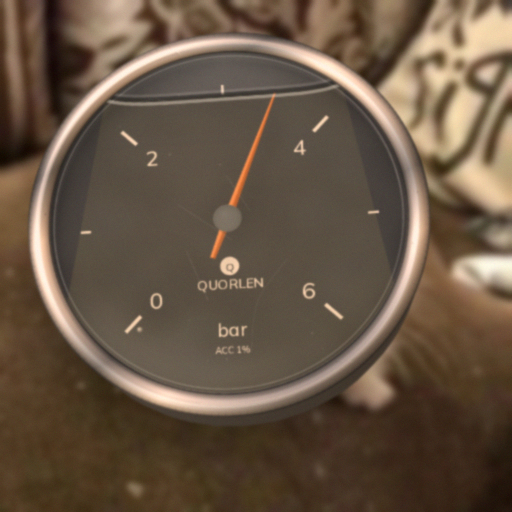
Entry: 3.5,bar
